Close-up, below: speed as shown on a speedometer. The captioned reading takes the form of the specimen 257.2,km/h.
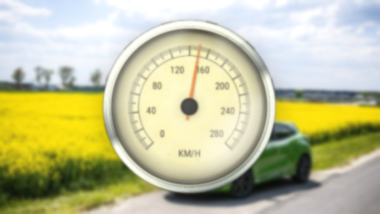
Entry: 150,km/h
